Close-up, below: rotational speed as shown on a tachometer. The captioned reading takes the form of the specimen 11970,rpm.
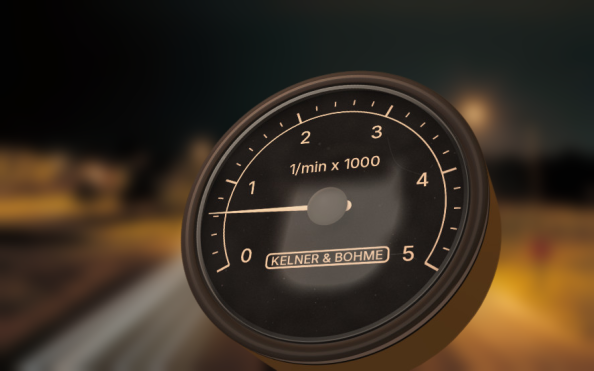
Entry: 600,rpm
